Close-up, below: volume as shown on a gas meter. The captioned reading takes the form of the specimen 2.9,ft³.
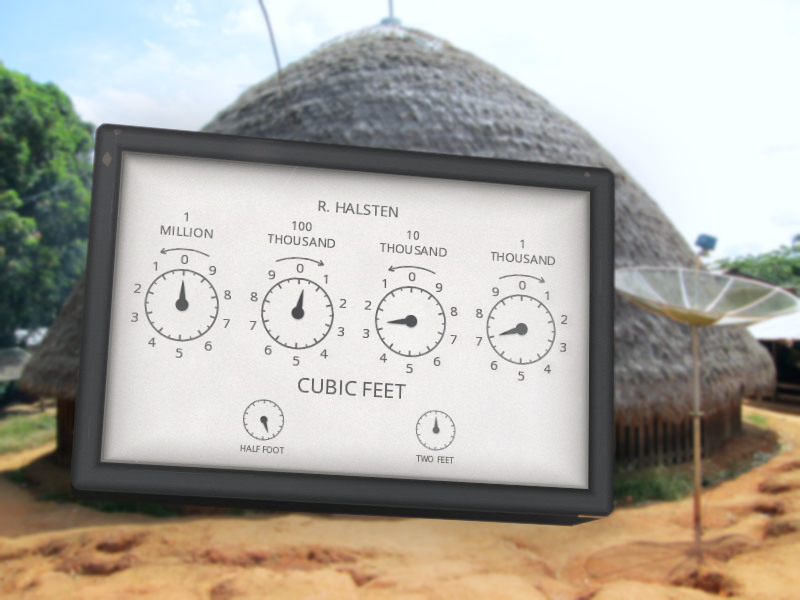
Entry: 2700,ft³
